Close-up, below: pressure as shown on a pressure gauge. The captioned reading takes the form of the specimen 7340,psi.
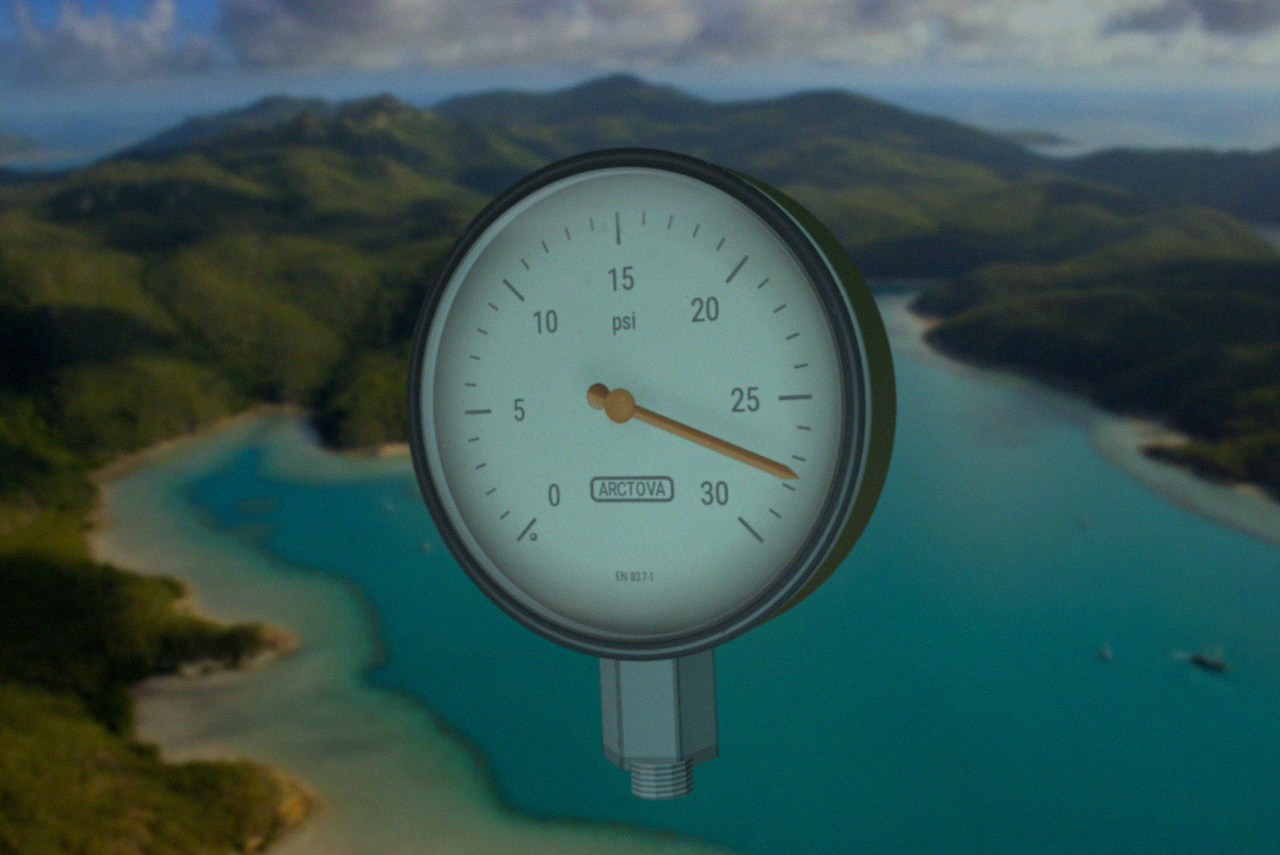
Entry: 27.5,psi
